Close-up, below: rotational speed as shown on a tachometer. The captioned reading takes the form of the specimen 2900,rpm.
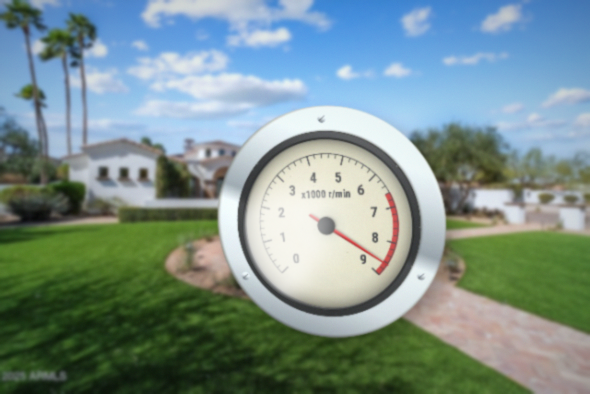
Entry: 8600,rpm
